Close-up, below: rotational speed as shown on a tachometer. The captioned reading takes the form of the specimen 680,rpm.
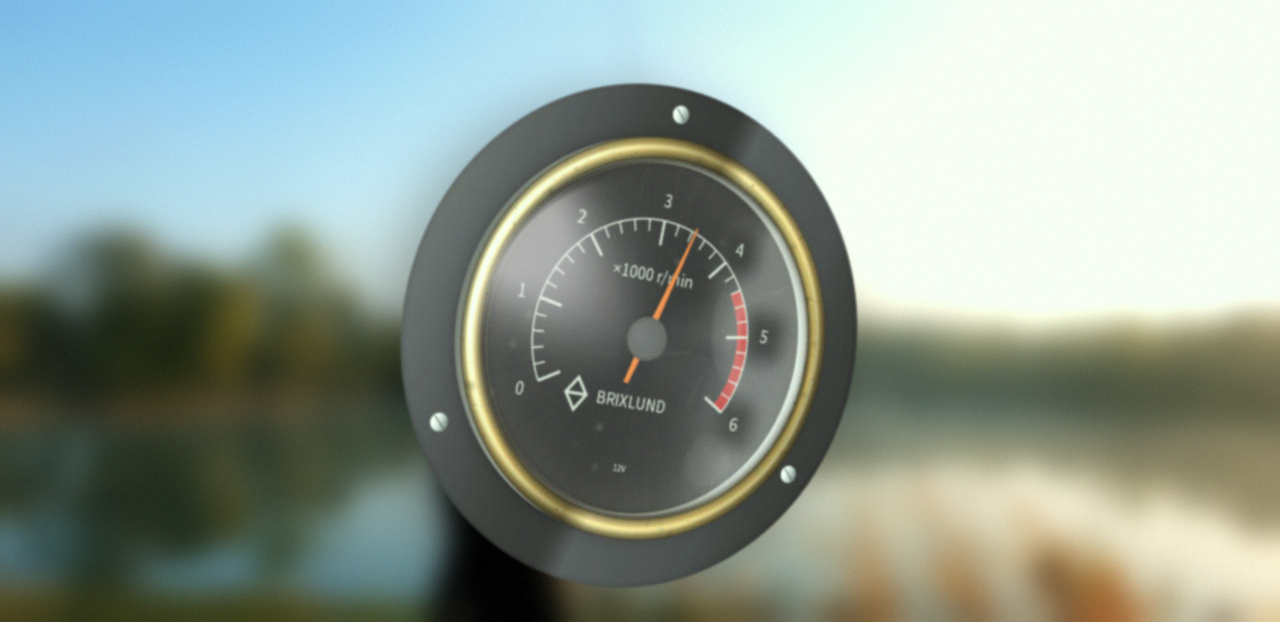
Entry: 3400,rpm
